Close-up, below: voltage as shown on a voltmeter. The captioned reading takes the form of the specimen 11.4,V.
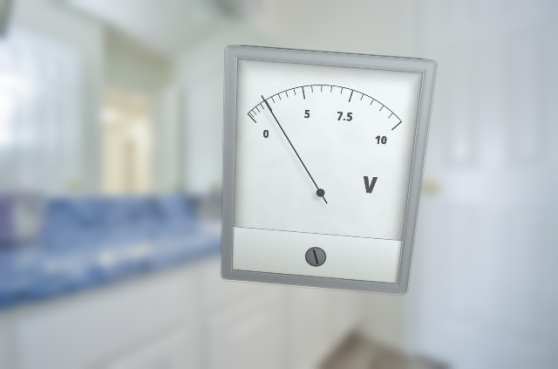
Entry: 2.5,V
